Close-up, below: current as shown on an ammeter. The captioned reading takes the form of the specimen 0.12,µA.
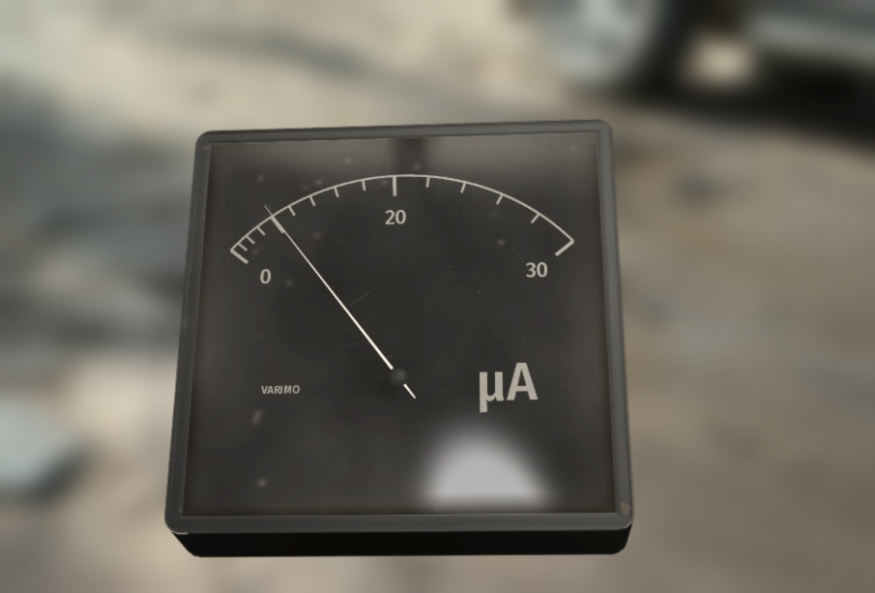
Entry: 10,µA
